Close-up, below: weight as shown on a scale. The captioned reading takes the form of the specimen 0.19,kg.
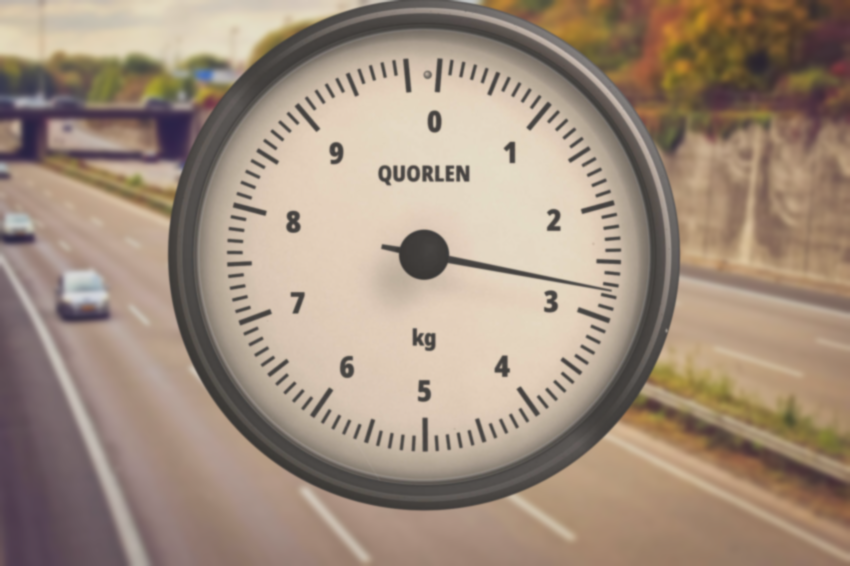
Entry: 2.75,kg
